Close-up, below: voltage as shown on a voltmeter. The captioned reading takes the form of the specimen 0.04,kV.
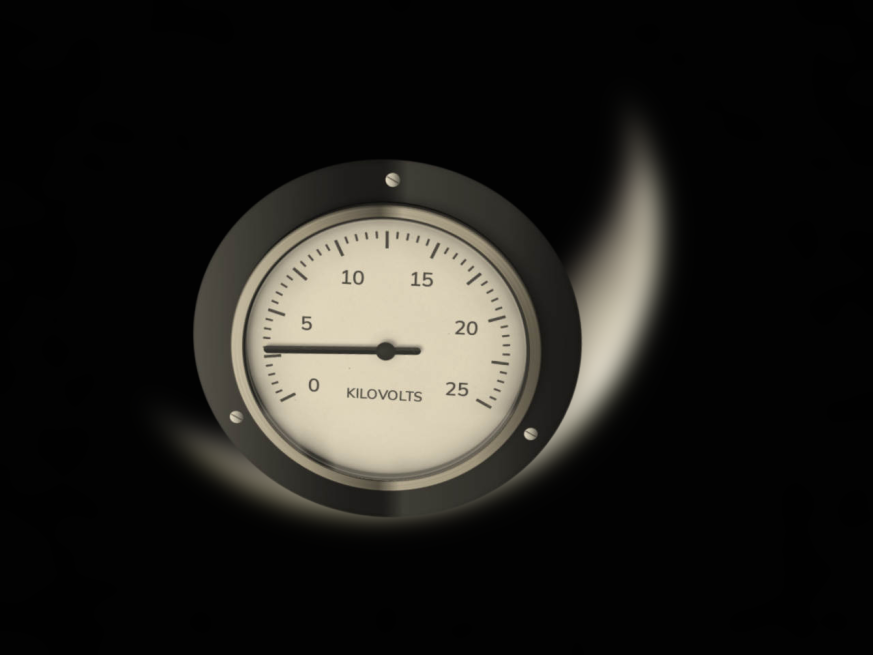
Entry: 3,kV
